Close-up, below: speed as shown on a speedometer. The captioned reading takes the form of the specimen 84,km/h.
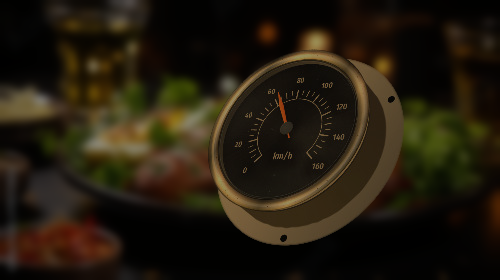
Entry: 65,km/h
